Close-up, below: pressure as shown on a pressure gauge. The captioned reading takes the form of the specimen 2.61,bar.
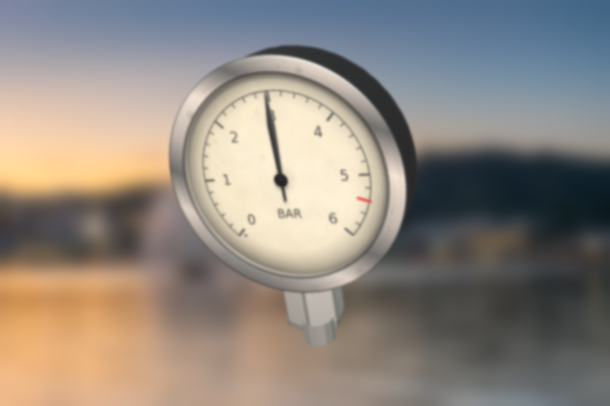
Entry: 3,bar
